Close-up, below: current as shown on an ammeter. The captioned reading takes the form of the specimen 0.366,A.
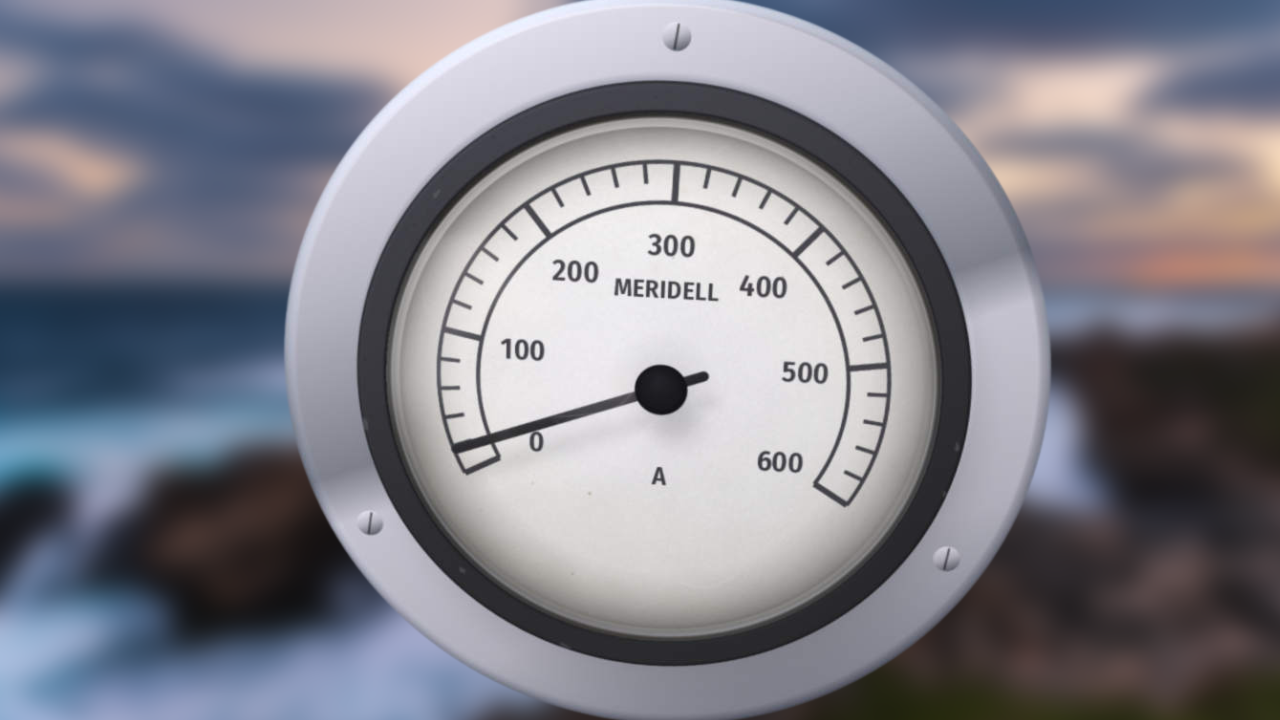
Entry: 20,A
